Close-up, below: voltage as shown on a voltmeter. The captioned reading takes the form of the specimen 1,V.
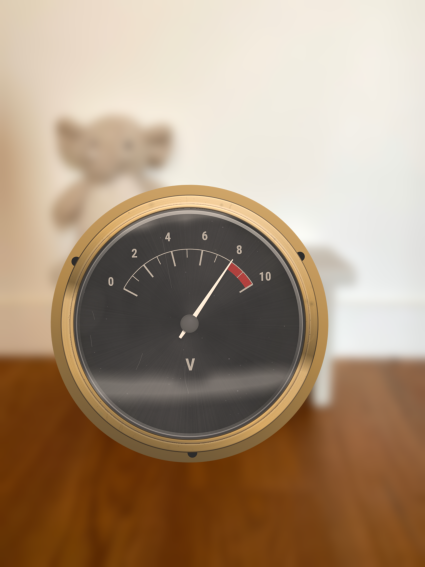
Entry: 8,V
